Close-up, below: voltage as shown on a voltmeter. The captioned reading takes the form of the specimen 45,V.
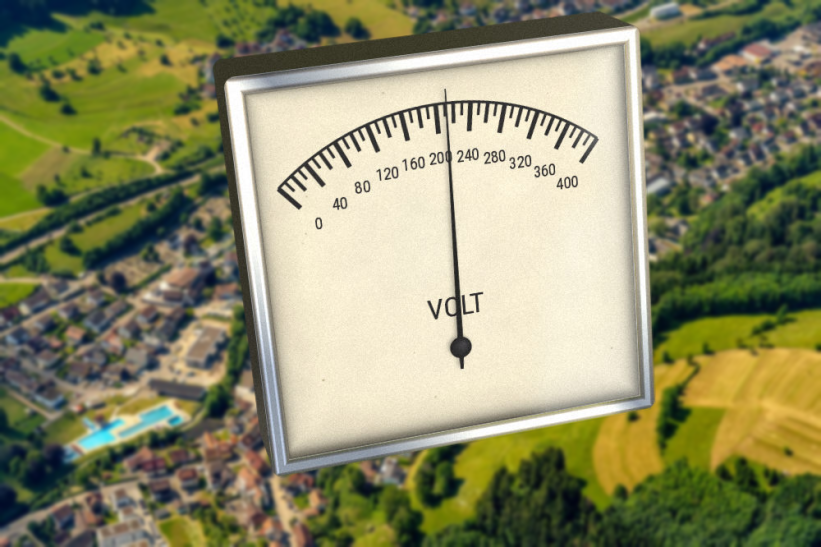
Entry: 210,V
